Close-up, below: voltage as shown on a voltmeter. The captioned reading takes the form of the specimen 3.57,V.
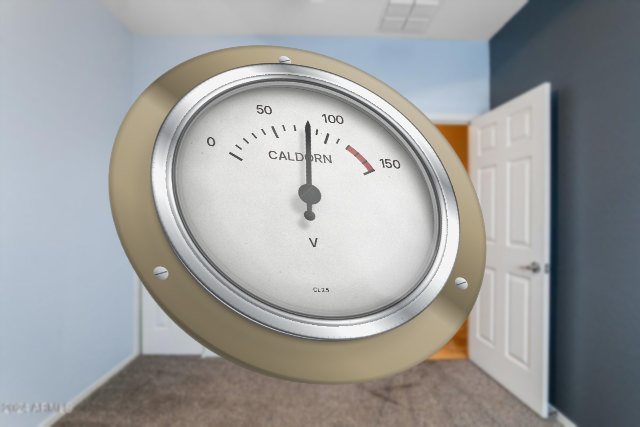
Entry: 80,V
